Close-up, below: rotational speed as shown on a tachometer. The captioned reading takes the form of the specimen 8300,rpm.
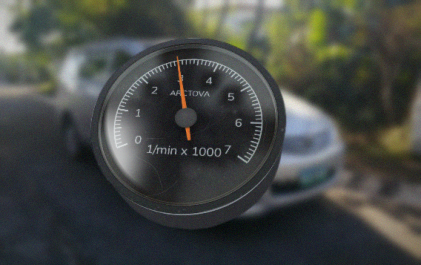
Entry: 3000,rpm
